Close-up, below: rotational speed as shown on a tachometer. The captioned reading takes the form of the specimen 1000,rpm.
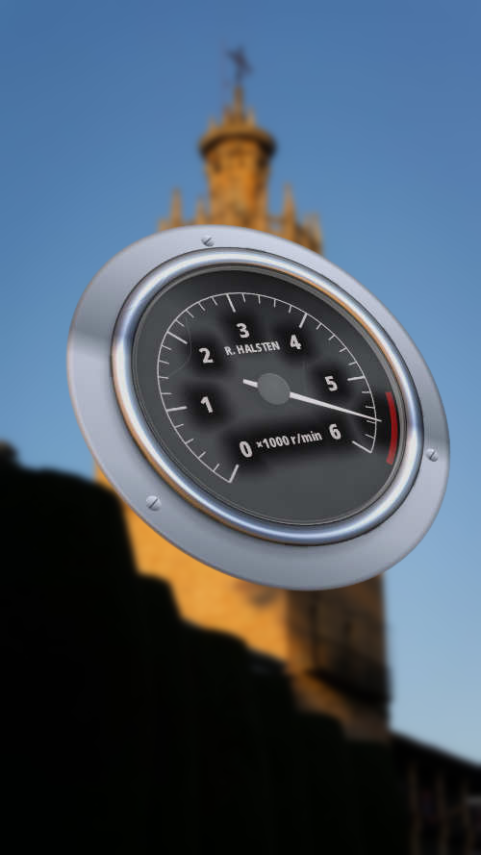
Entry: 5600,rpm
